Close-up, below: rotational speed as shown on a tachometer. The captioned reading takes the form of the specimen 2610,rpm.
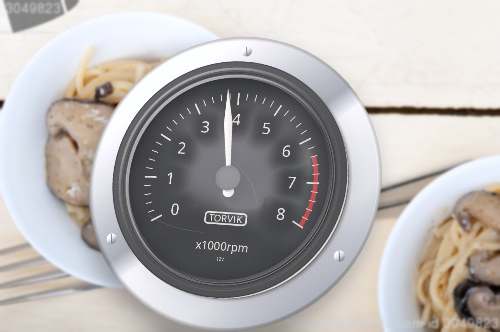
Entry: 3800,rpm
